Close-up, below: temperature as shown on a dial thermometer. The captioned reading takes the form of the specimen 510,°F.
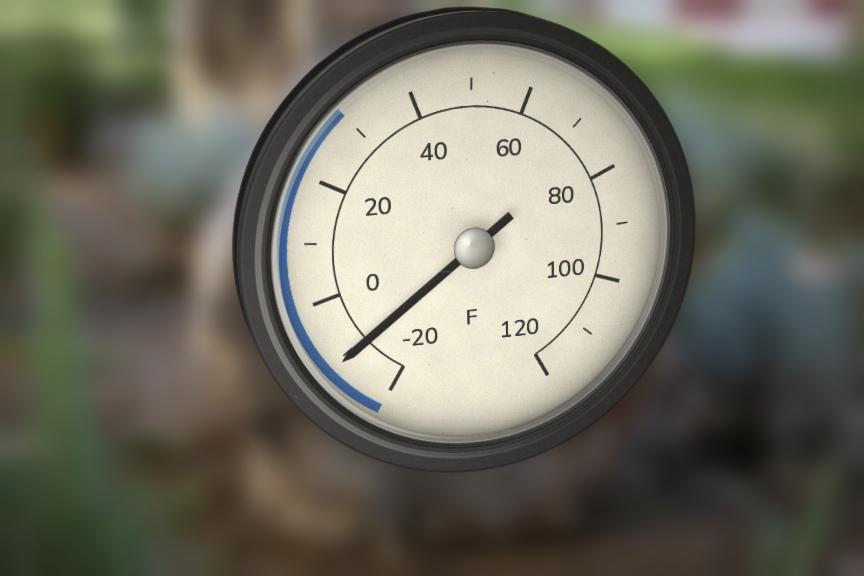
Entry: -10,°F
